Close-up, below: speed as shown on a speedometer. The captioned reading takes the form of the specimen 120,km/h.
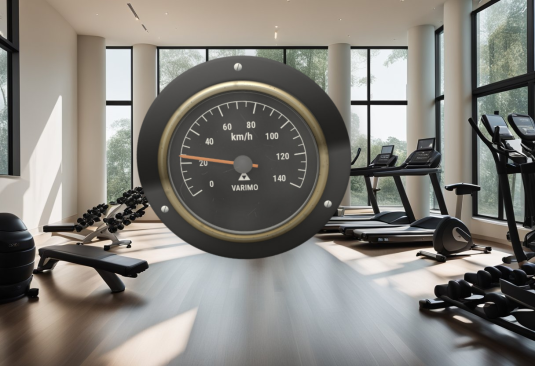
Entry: 25,km/h
